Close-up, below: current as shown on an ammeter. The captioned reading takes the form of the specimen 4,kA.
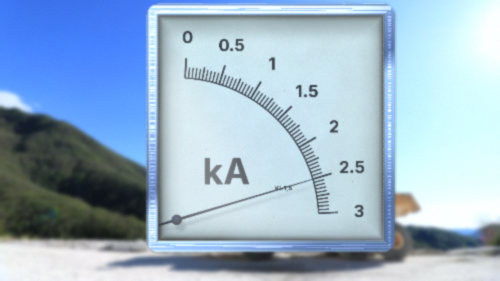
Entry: 2.5,kA
